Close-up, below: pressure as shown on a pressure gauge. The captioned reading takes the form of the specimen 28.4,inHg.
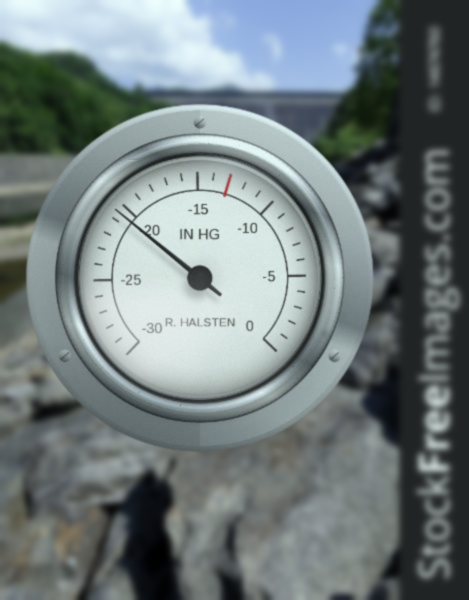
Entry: -20.5,inHg
